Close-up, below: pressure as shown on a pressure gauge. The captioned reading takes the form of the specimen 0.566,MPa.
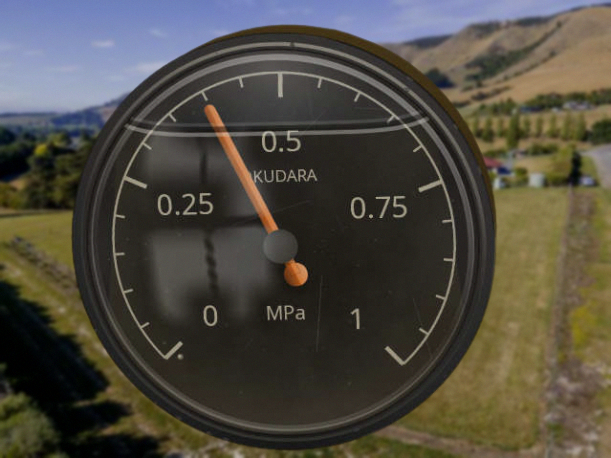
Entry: 0.4,MPa
